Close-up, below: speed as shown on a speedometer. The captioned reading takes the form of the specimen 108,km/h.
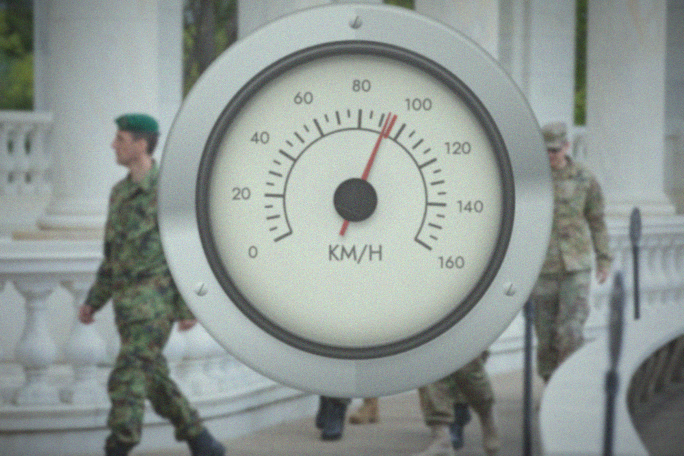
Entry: 92.5,km/h
